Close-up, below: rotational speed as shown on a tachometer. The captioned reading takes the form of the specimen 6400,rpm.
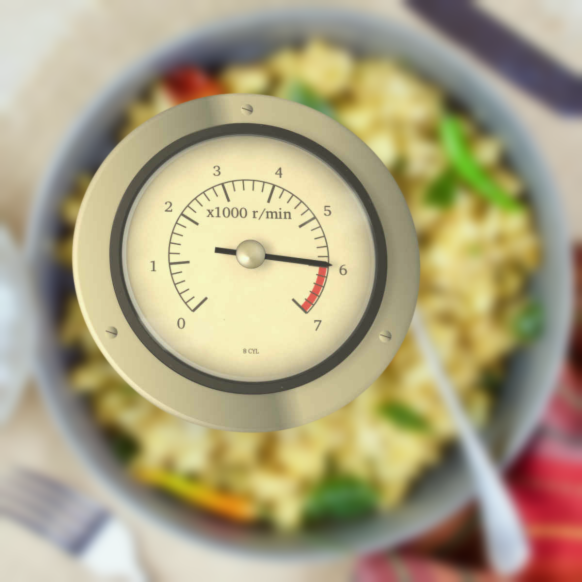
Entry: 6000,rpm
